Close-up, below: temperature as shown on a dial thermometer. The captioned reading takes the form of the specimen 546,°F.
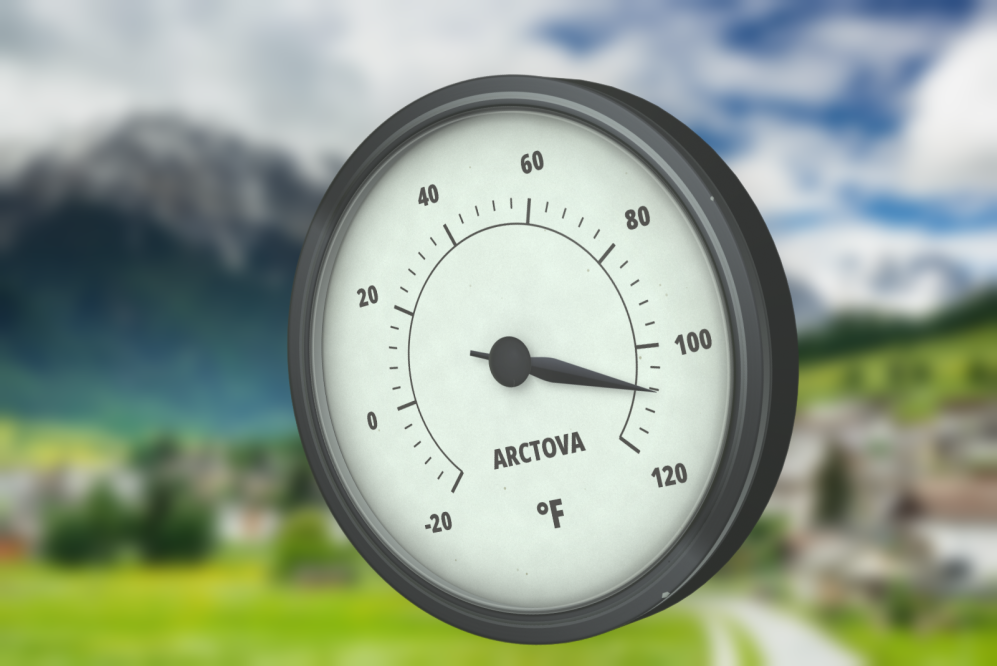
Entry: 108,°F
